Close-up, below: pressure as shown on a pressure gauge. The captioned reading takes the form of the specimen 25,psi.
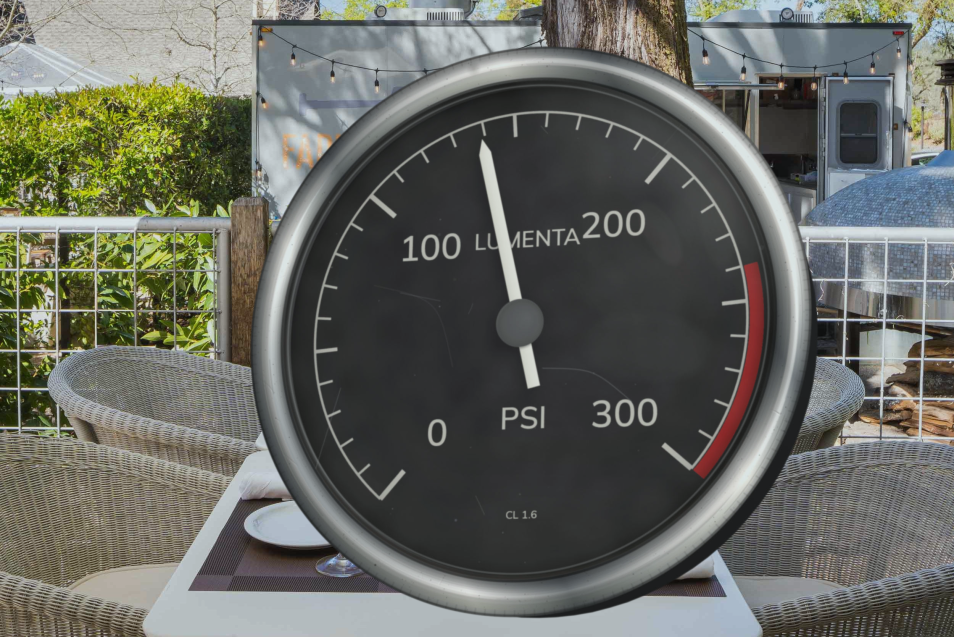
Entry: 140,psi
